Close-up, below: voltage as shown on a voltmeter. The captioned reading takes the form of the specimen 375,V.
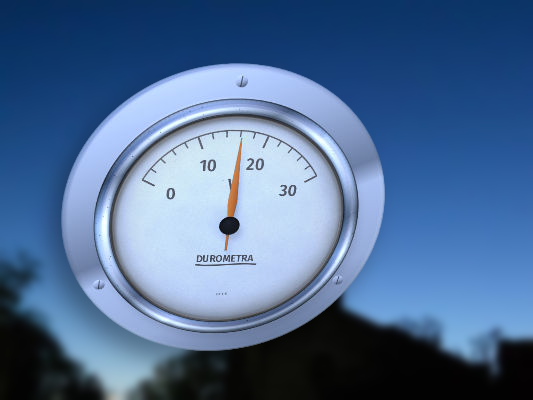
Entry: 16,V
